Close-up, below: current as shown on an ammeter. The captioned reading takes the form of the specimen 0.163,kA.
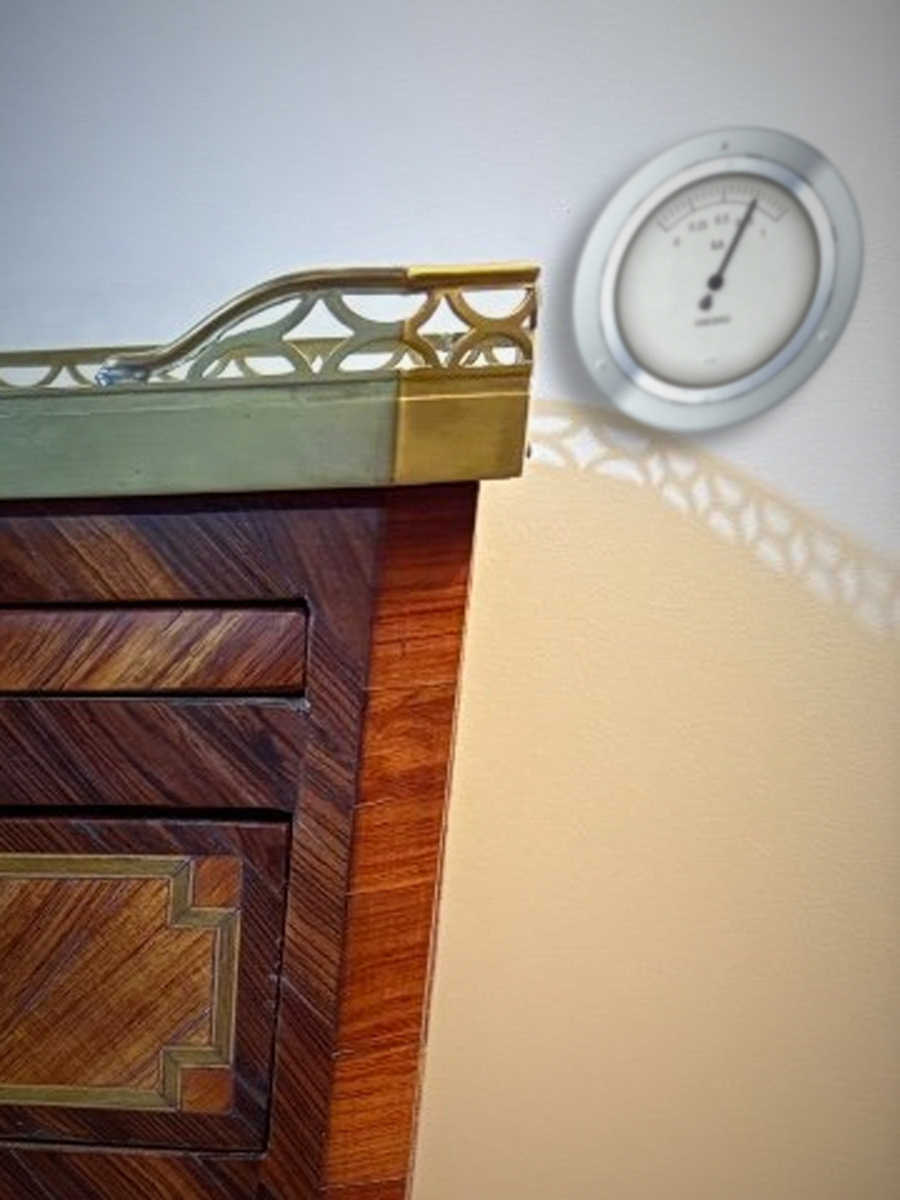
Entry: 0.75,kA
